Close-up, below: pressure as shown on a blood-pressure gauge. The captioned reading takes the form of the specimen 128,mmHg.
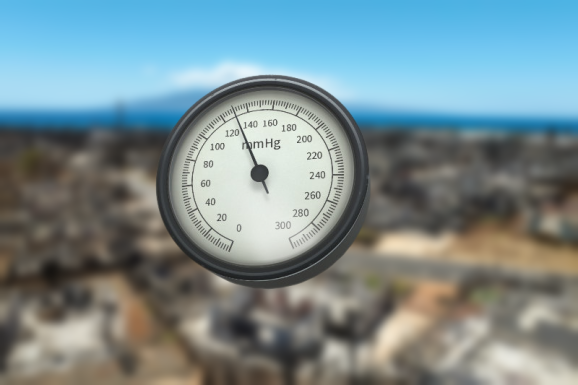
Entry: 130,mmHg
